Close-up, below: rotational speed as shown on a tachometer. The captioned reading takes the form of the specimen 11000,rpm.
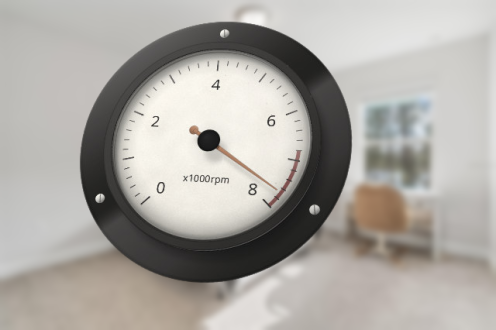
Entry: 7700,rpm
